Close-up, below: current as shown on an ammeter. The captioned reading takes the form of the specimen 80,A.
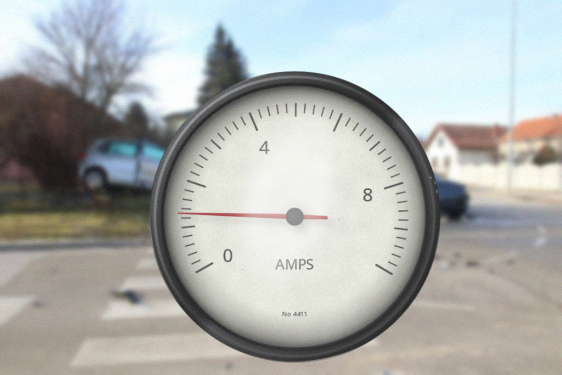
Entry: 1.3,A
